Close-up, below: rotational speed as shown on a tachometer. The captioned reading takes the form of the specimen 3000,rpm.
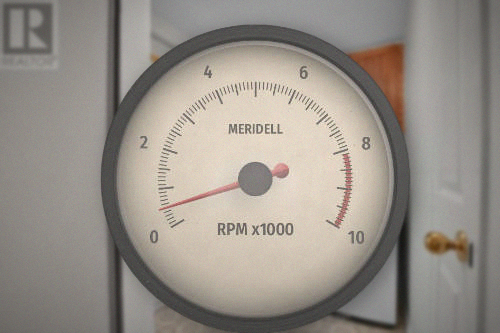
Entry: 500,rpm
